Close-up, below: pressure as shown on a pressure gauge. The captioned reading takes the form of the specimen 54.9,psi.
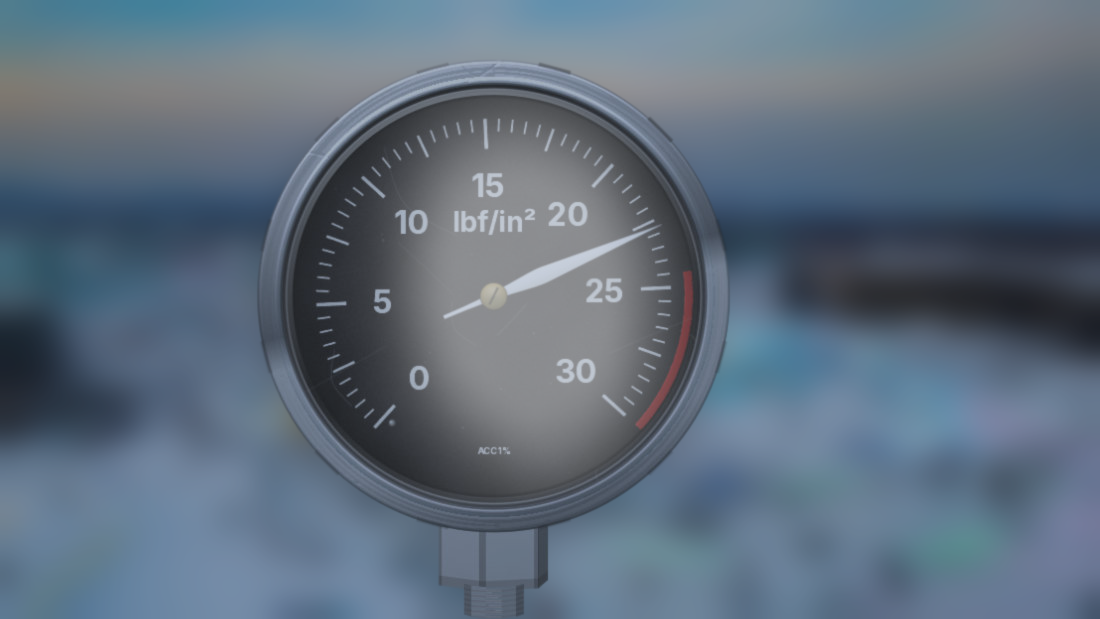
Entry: 22.75,psi
